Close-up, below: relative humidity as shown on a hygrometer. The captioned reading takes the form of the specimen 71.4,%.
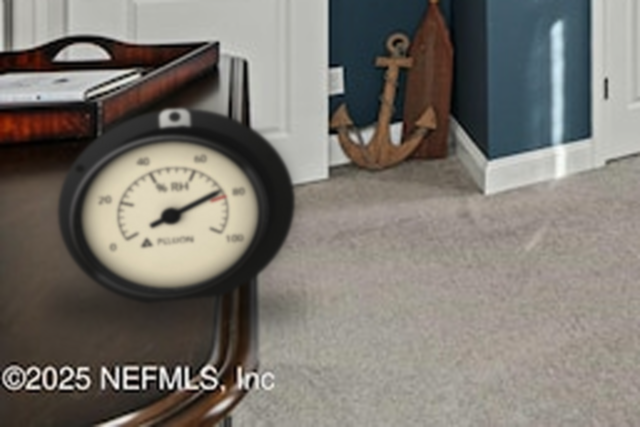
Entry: 76,%
